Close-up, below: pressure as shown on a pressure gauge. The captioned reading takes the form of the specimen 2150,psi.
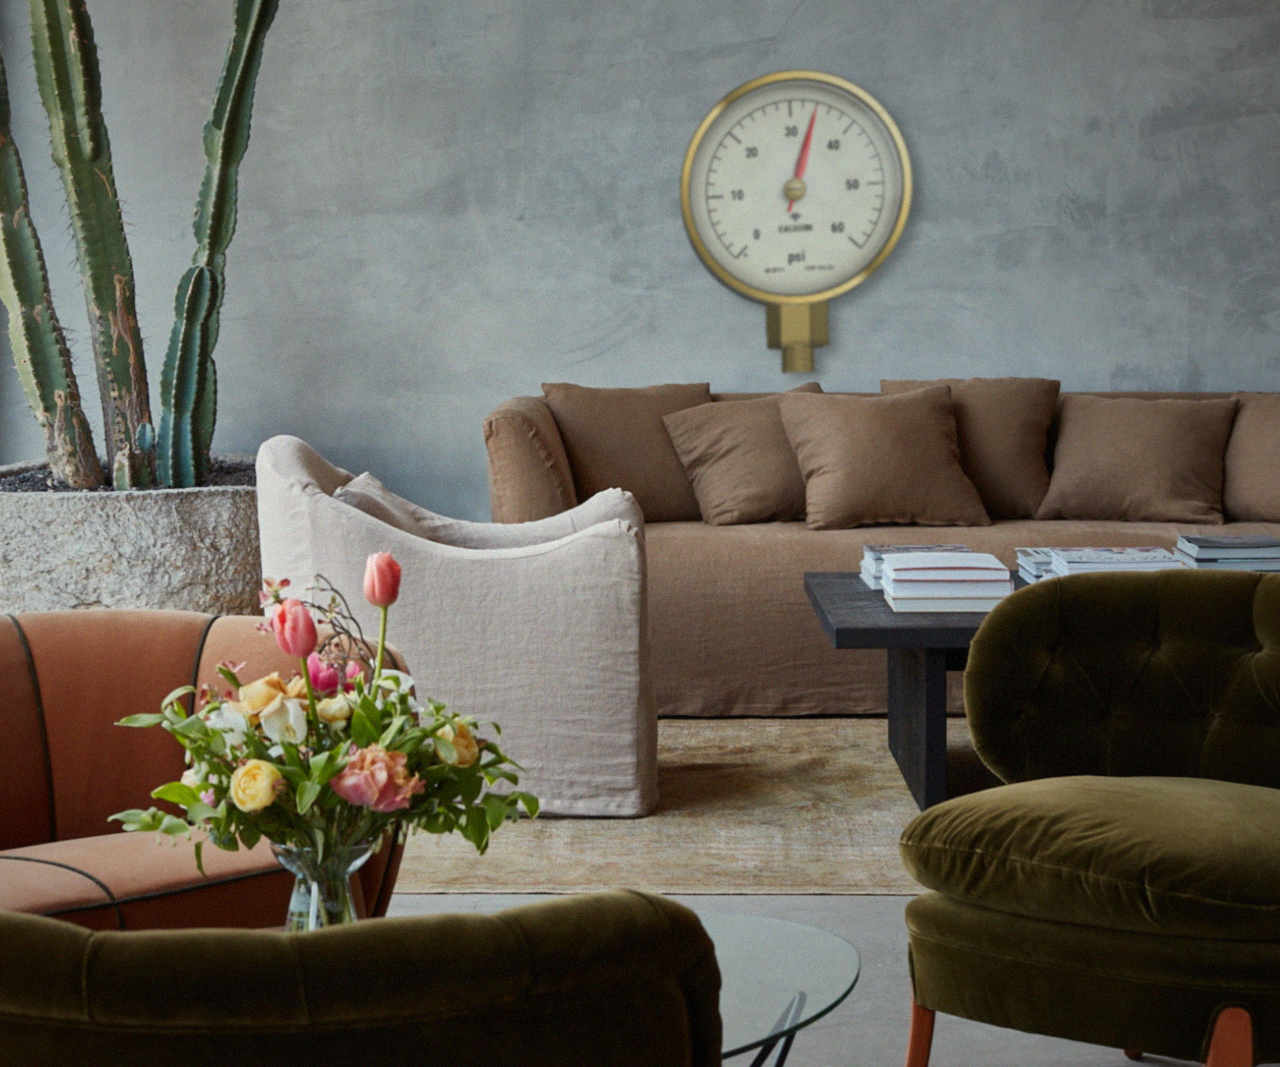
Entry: 34,psi
